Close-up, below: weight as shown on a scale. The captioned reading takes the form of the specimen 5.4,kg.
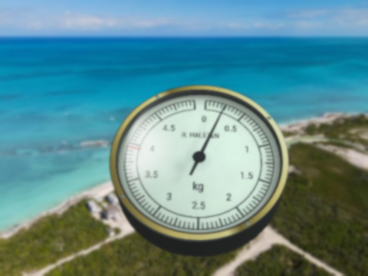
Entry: 0.25,kg
